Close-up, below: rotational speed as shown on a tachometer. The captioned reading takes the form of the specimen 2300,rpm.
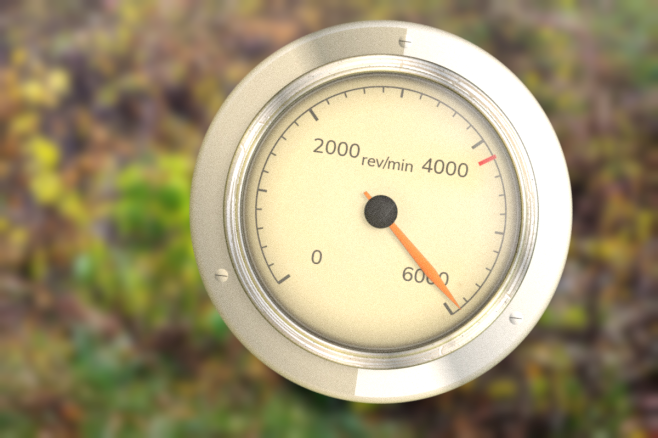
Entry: 5900,rpm
